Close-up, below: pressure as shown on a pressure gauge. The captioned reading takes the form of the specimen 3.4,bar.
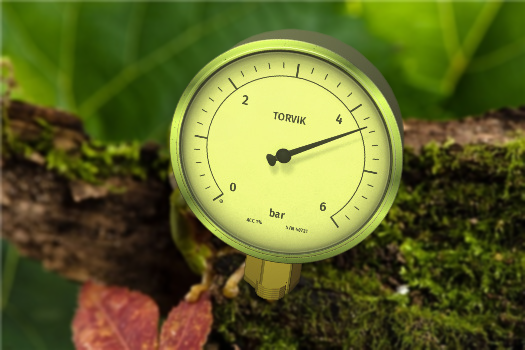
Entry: 4.3,bar
